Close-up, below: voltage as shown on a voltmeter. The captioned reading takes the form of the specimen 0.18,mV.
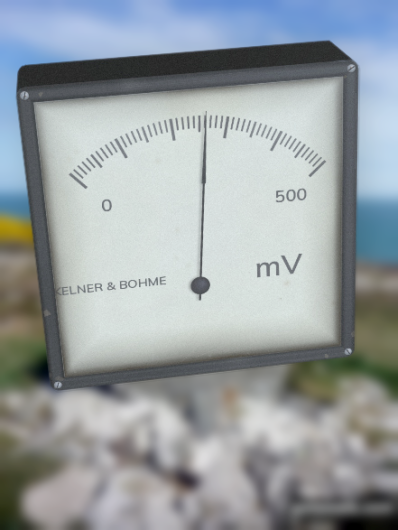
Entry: 260,mV
